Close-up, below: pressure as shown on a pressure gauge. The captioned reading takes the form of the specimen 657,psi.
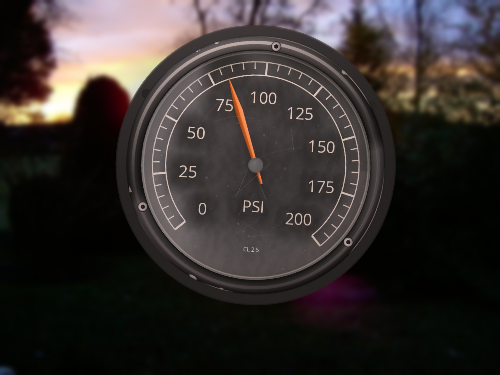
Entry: 82.5,psi
